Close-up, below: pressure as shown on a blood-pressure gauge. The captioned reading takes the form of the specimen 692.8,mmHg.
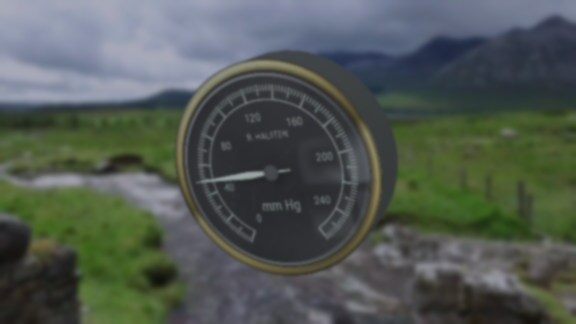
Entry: 50,mmHg
